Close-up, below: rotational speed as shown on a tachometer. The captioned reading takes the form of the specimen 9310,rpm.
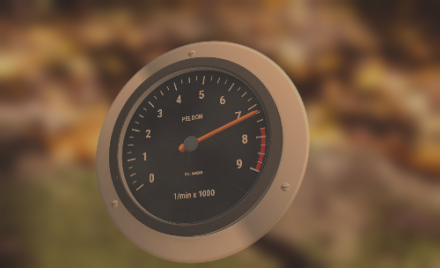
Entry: 7250,rpm
